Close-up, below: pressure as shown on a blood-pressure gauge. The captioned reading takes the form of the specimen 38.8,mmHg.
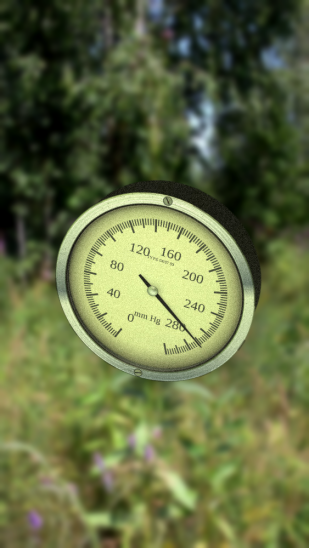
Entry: 270,mmHg
